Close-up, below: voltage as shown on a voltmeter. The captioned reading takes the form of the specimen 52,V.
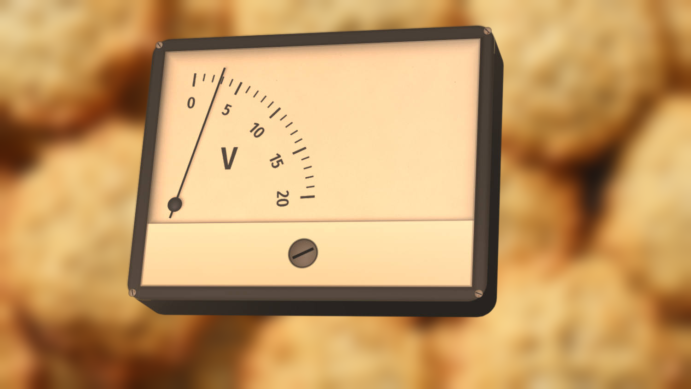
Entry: 3,V
